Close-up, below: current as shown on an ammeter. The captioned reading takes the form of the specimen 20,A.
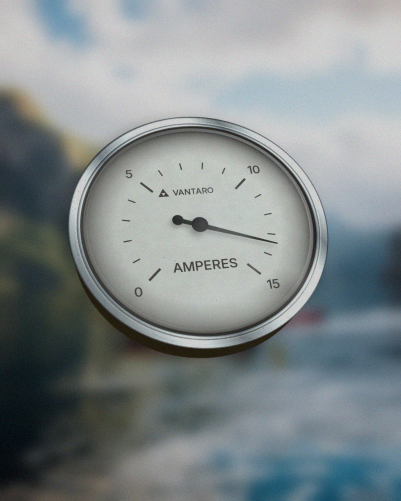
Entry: 13.5,A
